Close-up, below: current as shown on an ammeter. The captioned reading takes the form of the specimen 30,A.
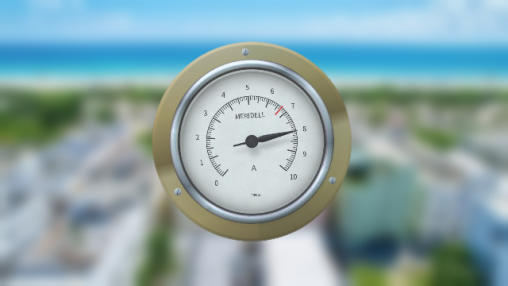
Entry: 8,A
